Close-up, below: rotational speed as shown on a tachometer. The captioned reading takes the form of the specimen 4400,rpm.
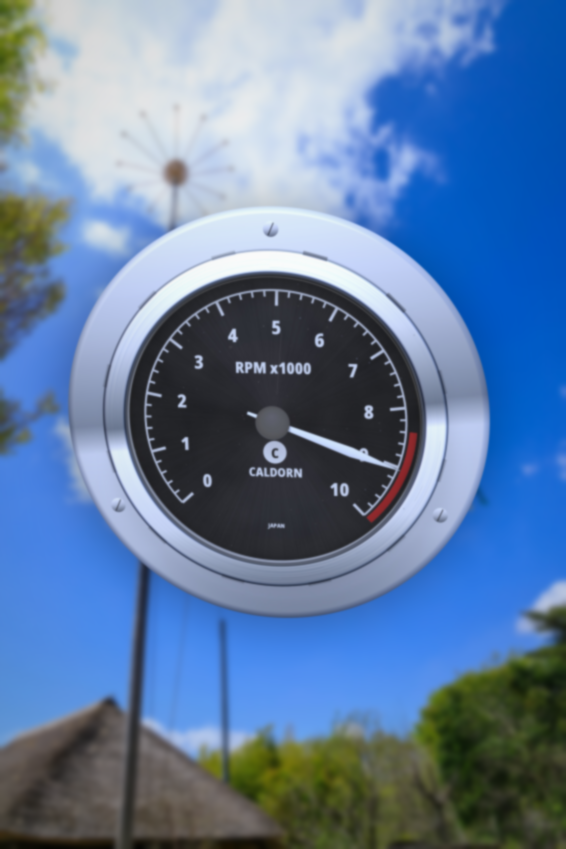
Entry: 9000,rpm
